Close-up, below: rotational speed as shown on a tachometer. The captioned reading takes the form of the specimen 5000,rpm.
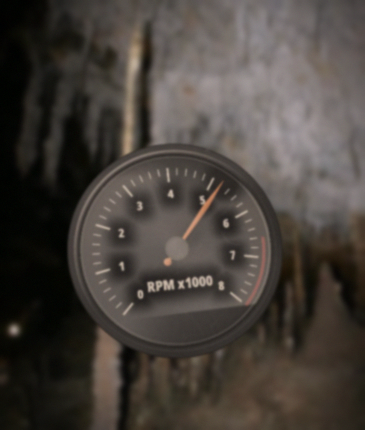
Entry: 5200,rpm
